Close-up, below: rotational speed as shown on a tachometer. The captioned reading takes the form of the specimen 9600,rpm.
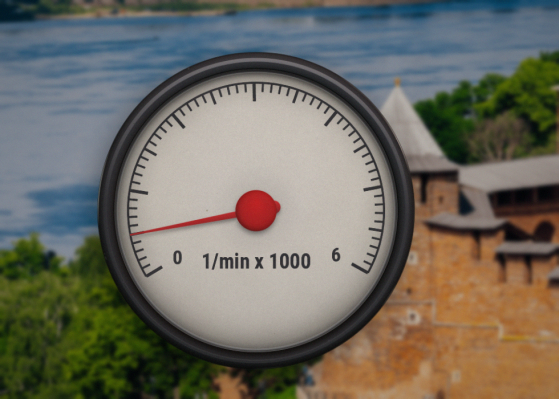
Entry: 500,rpm
